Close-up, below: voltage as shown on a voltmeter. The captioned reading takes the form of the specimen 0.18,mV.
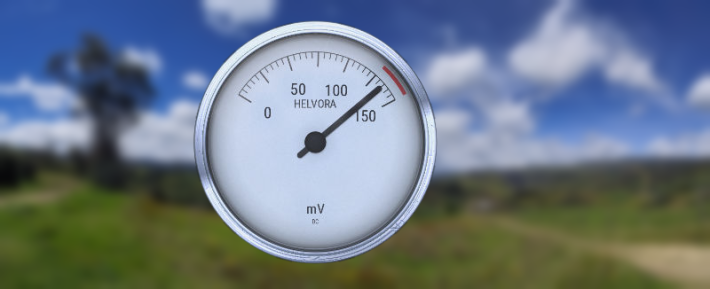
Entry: 135,mV
